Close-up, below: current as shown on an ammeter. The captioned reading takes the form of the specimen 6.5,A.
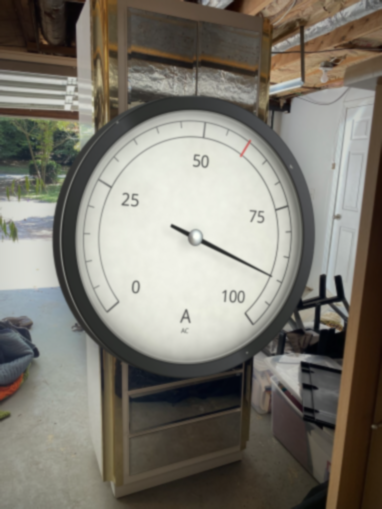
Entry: 90,A
